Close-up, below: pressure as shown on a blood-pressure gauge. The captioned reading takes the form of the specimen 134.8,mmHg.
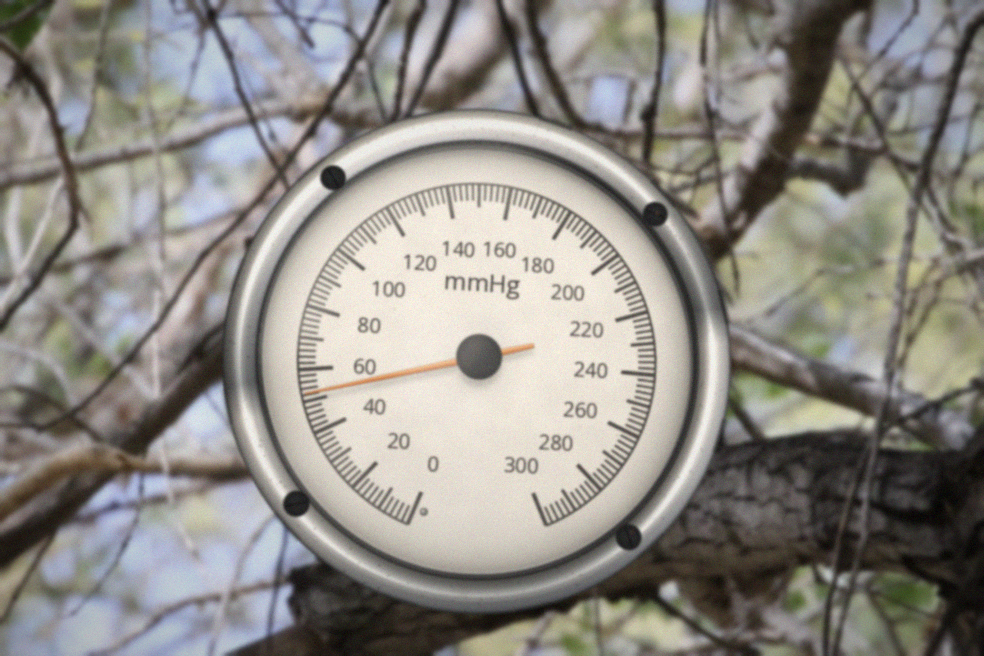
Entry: 52,mmHg
